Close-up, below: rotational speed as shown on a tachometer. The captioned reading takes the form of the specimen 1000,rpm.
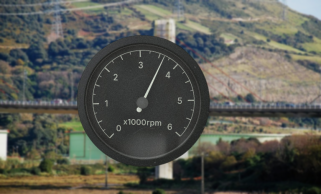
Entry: 3625,rpm
